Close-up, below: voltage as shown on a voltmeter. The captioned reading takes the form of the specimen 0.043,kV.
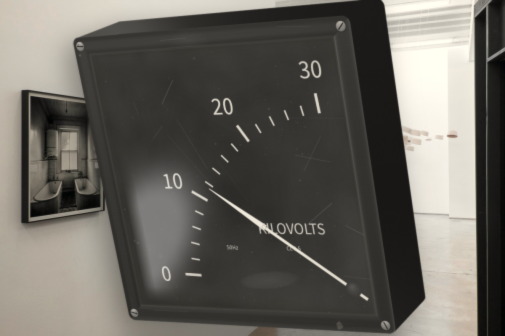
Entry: 12,kV
